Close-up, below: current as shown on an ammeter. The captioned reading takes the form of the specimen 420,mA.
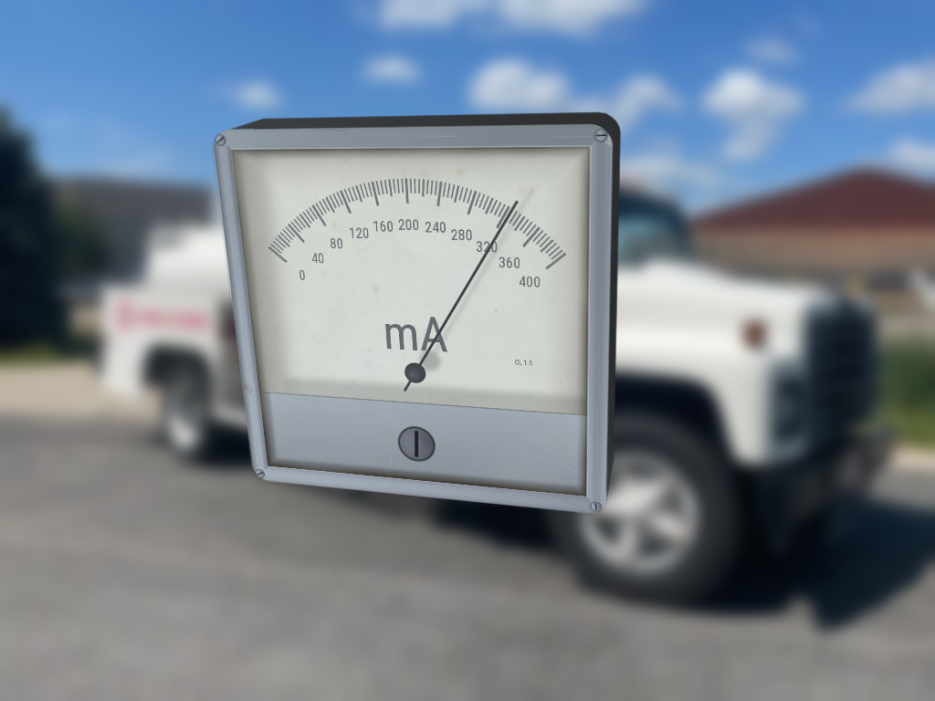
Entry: 325,mA
